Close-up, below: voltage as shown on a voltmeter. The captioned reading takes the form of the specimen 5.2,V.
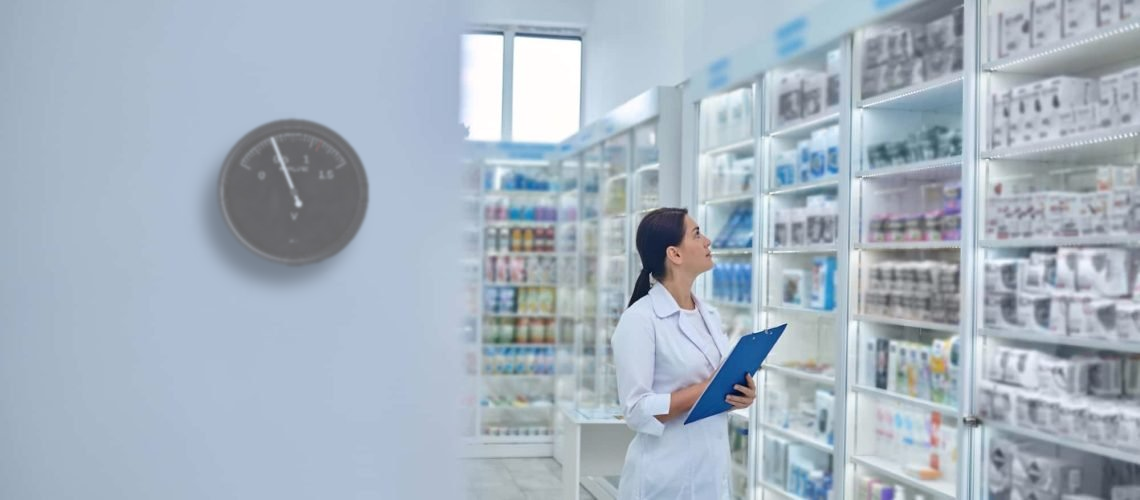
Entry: 0.5,V
